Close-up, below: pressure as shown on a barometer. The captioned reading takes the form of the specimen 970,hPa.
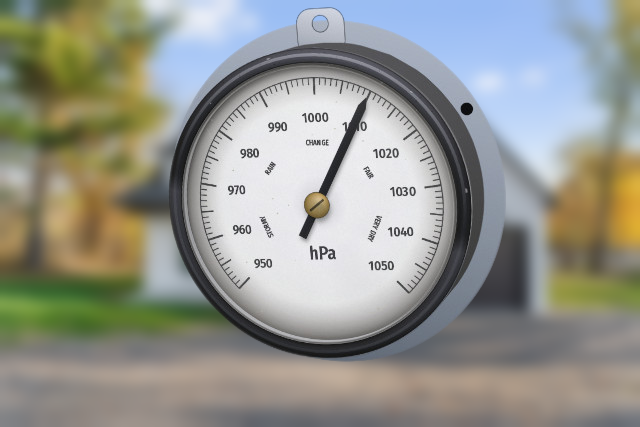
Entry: 1010,hPa
